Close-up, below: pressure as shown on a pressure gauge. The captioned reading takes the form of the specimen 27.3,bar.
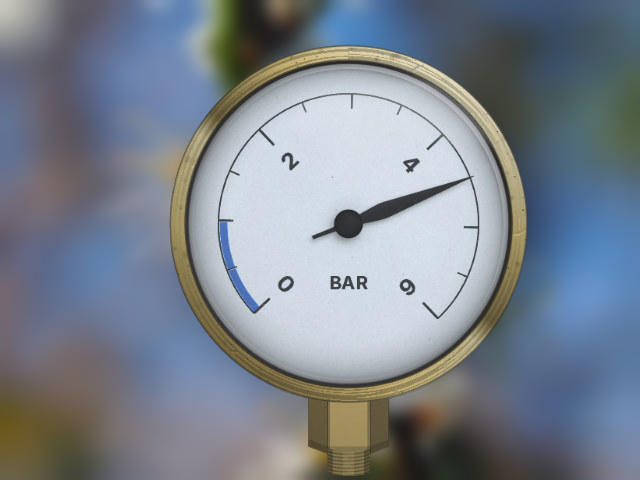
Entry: 4.5,bar
